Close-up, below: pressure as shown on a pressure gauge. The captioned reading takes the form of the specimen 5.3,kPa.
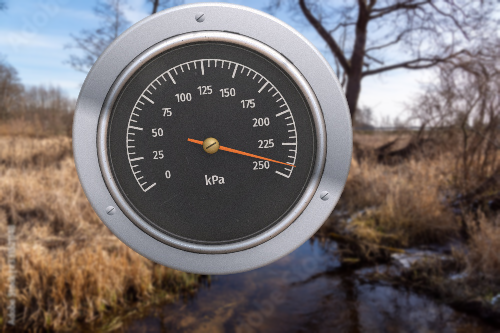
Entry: 240,kPa
